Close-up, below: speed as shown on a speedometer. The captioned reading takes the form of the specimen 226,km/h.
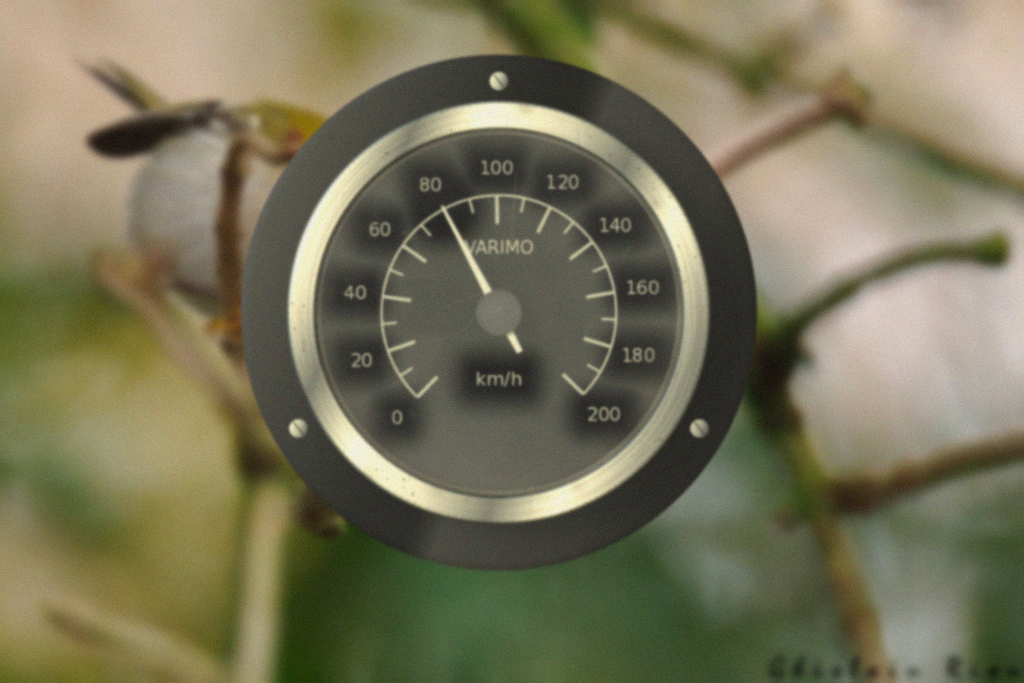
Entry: 80,km/h
